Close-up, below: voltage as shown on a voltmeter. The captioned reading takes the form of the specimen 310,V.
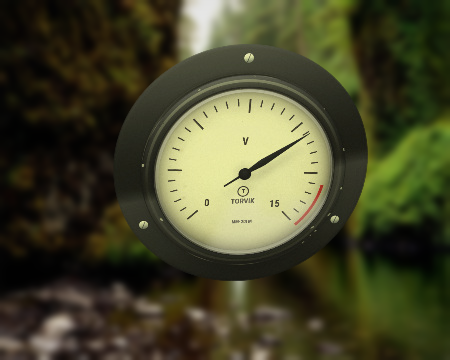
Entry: 10.5,V
